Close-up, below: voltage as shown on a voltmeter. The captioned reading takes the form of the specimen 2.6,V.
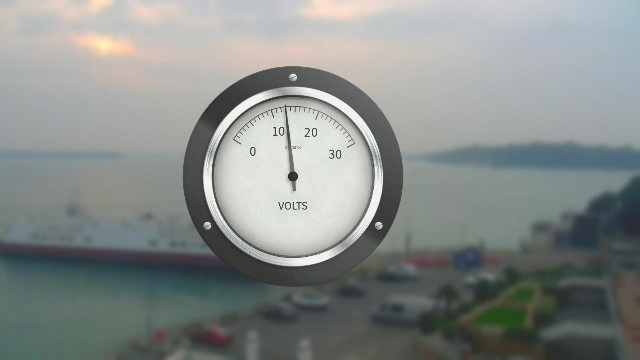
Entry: 13,V
